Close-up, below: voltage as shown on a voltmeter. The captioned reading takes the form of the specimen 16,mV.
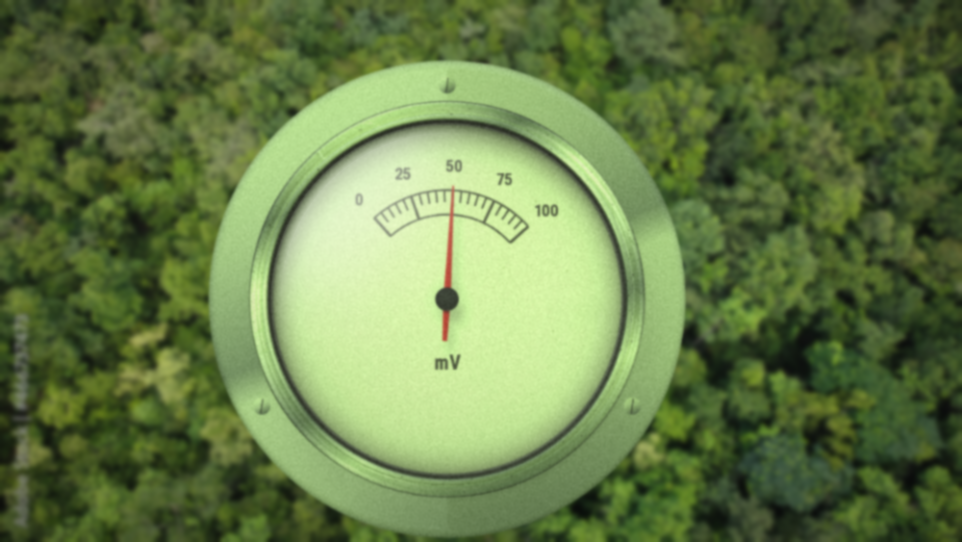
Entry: 50,mV
